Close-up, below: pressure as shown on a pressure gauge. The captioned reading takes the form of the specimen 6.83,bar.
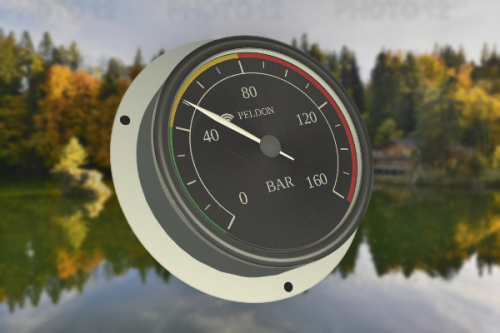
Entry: 50,bar
